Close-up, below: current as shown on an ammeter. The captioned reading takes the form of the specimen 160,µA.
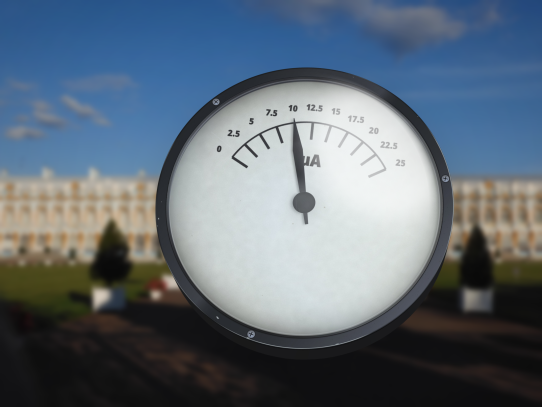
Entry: 10,µA
